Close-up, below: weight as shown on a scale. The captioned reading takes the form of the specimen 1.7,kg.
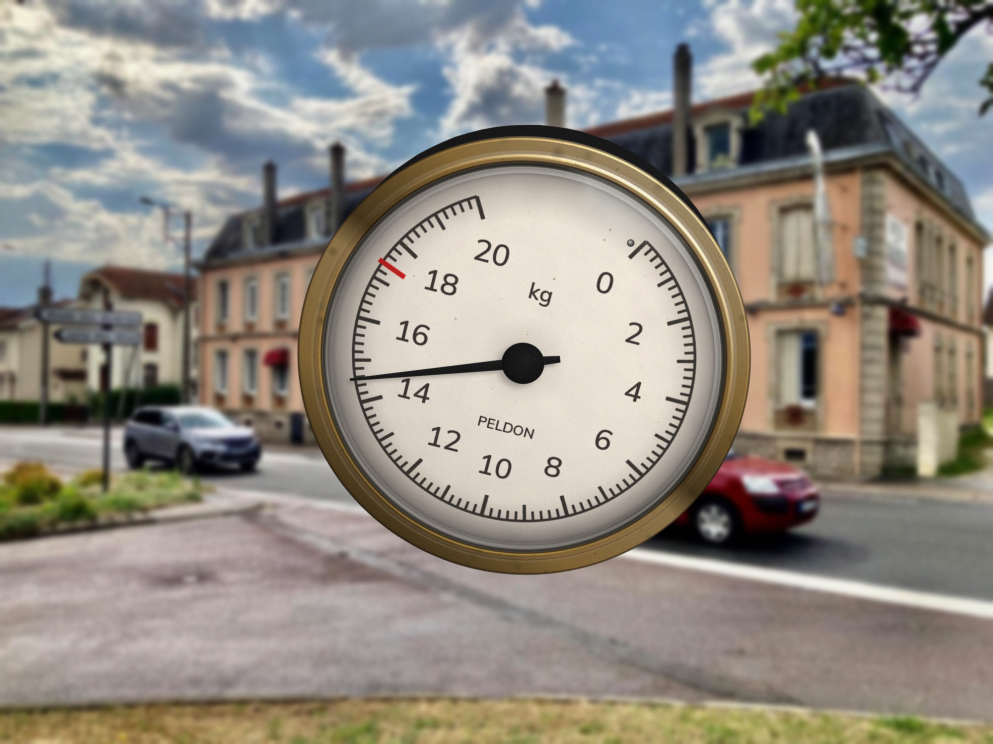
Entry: 14.6,kg
